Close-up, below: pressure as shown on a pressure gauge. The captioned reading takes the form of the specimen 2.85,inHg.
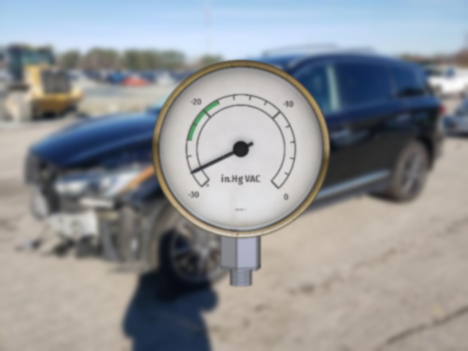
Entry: -28,inHg
